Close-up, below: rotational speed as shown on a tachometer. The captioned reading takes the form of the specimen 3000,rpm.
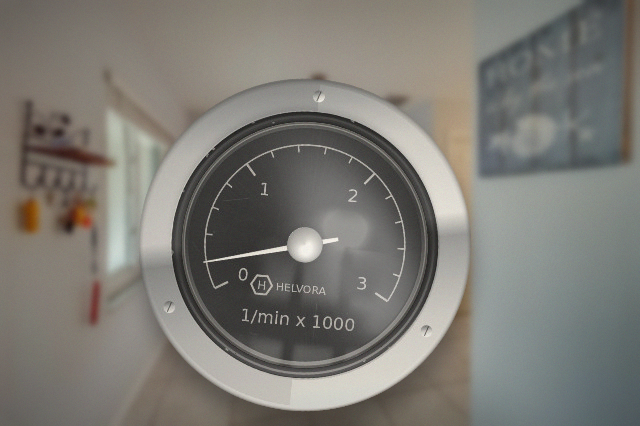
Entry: 200,rpm
